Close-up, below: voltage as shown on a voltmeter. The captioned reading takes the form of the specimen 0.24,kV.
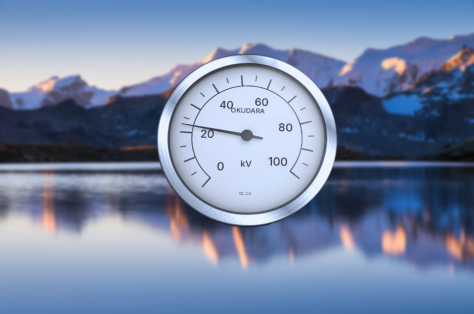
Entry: 22.5,kV
